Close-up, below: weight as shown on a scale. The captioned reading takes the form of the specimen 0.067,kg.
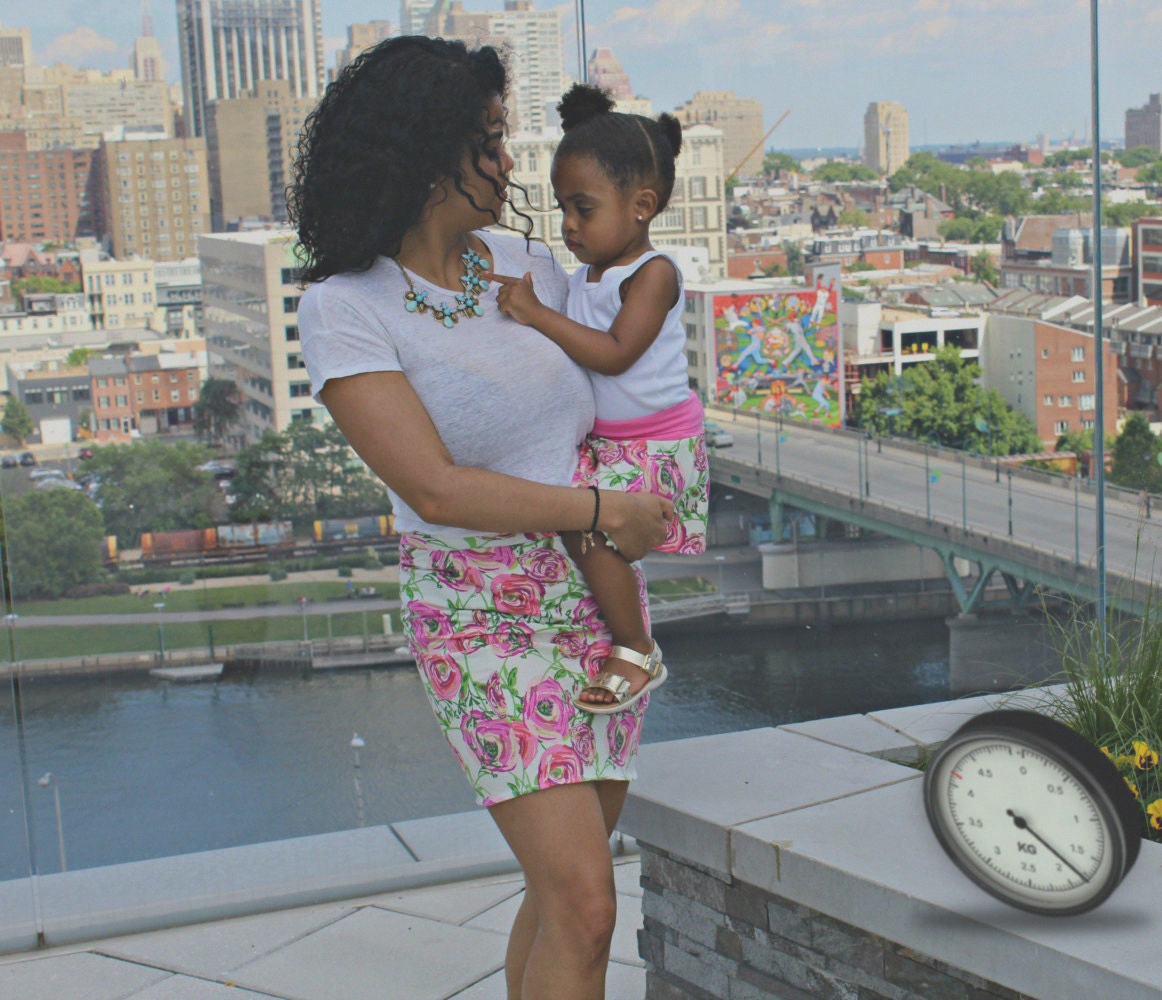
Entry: 1.75,kg
